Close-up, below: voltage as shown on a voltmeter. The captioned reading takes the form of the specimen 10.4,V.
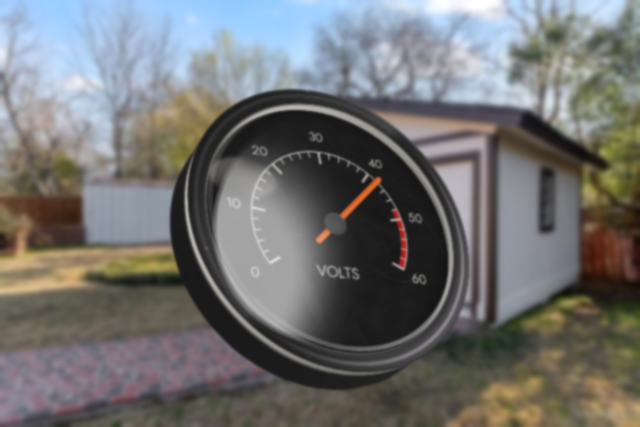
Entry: 42,V
